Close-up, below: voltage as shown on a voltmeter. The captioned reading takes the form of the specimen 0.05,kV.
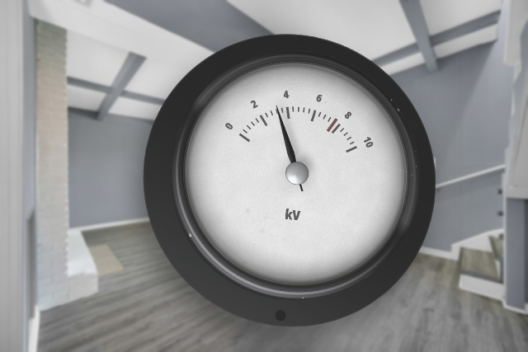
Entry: 3.2,kV
